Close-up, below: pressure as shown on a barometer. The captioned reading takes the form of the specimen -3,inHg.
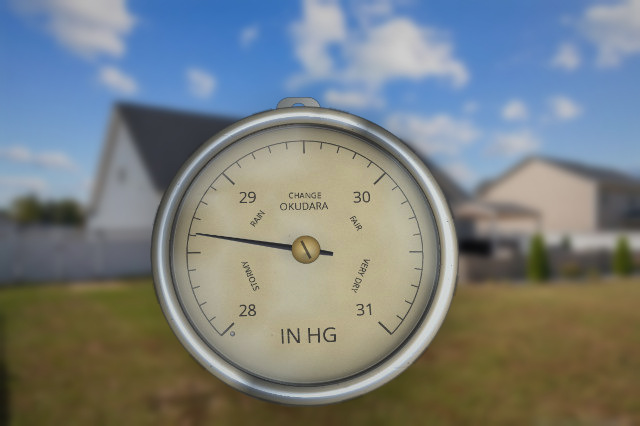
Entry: 28.6,inHg
